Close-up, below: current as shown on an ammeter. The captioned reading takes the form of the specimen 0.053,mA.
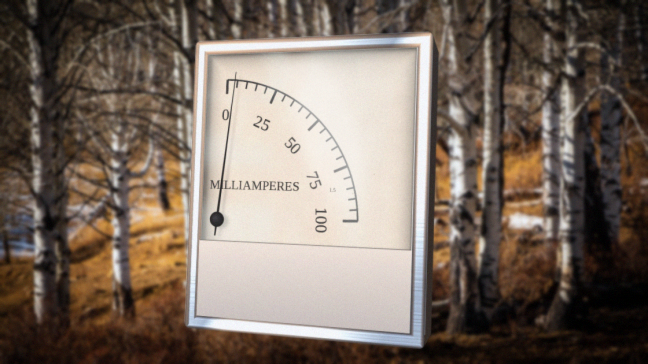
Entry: 5,mA
